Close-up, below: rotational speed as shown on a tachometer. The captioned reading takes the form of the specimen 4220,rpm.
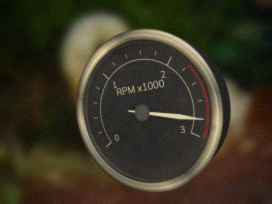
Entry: 2800,rpm
